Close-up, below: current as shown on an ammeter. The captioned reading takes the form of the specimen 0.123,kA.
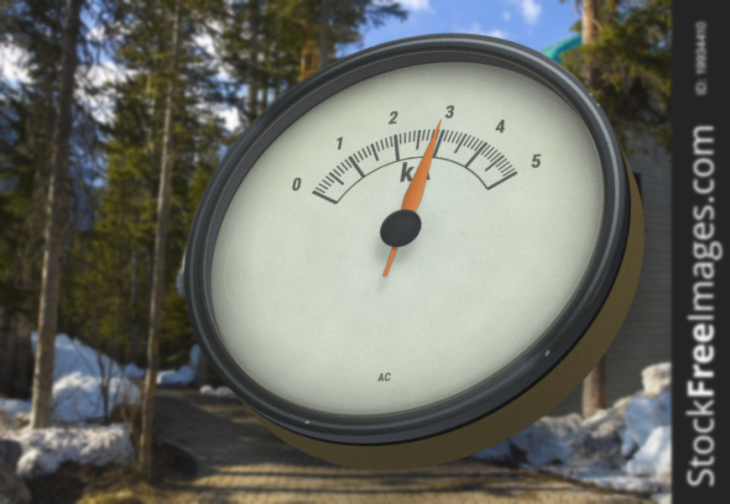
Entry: 3,kA
